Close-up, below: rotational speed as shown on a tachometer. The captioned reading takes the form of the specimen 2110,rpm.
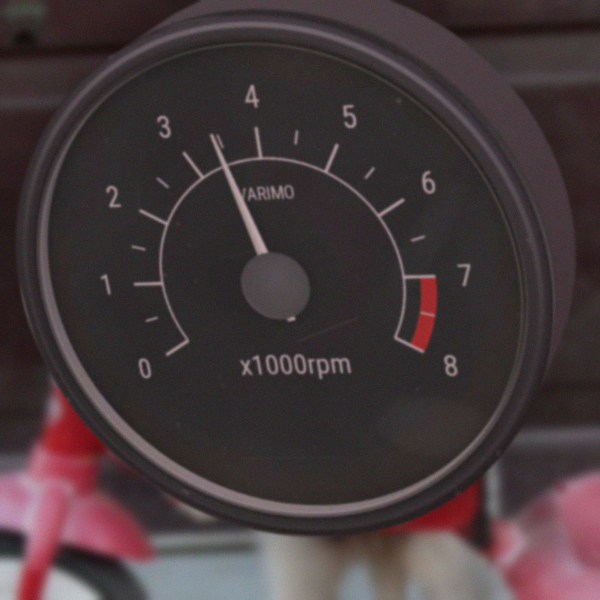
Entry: 3500,rpm
